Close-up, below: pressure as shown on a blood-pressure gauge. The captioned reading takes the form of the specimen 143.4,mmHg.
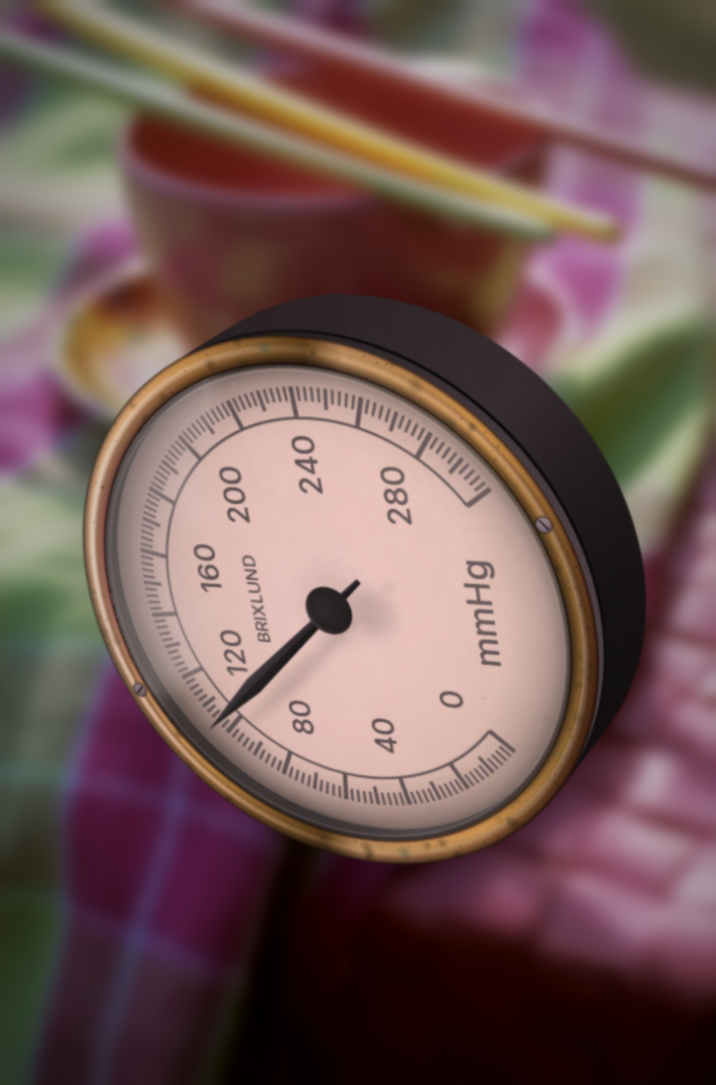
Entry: 104,mmHg
